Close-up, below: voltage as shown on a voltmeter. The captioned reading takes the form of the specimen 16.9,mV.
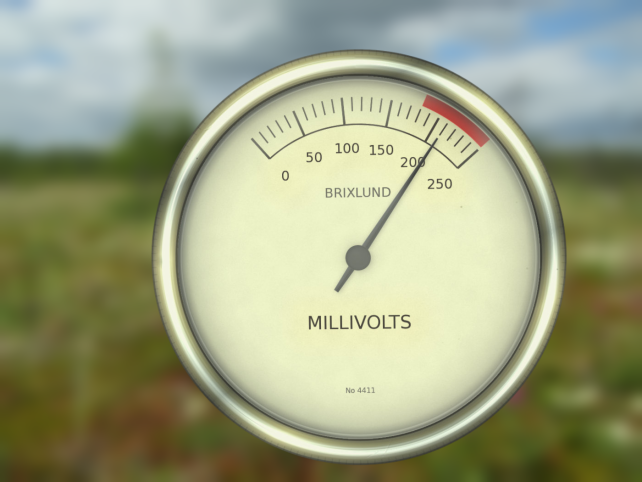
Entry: 210,mV
